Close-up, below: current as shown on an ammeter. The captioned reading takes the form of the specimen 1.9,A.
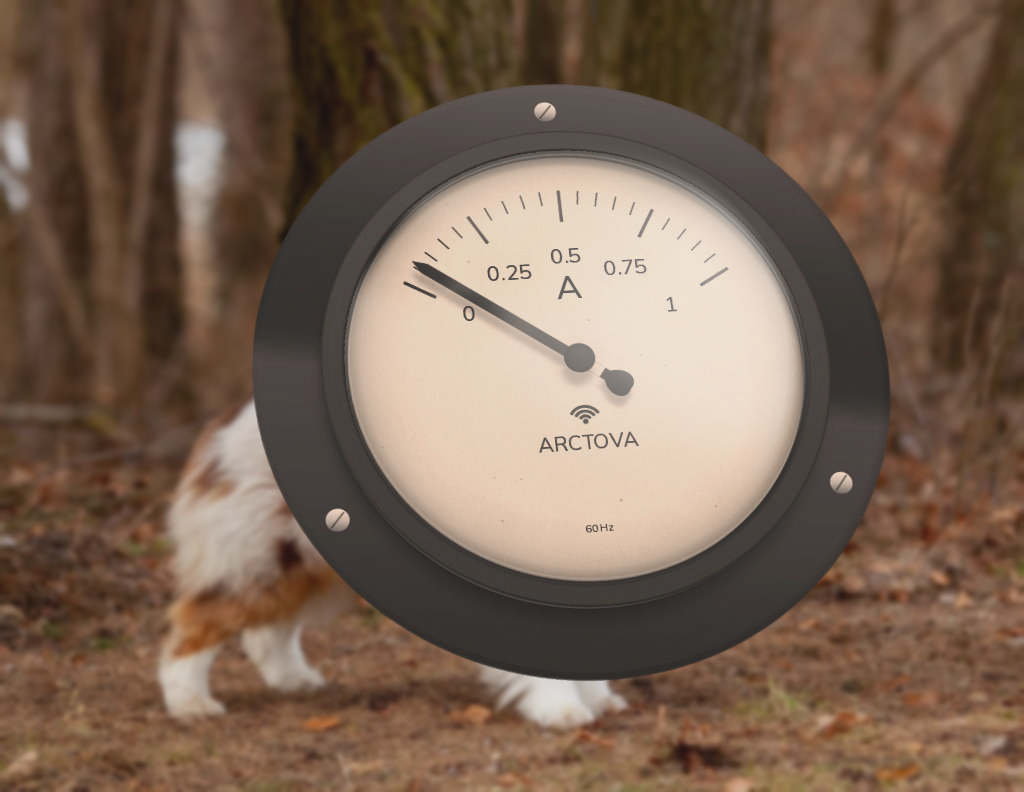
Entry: 0.05,A
